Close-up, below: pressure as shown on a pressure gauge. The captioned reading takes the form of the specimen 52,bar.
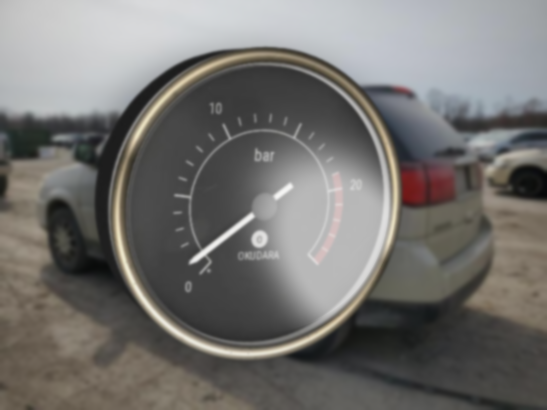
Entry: 1,bar
